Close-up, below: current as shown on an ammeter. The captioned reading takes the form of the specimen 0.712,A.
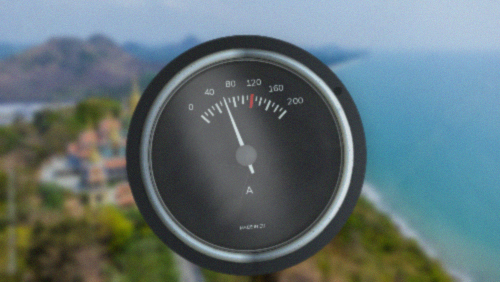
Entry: 60,A
